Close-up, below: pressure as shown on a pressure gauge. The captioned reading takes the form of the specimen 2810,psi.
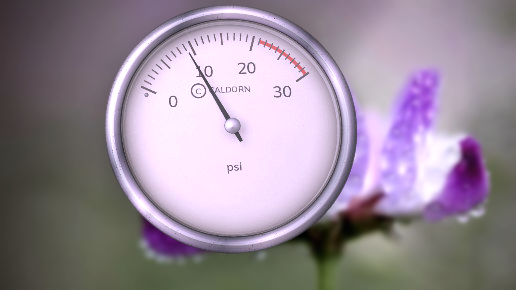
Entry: 9,psi
